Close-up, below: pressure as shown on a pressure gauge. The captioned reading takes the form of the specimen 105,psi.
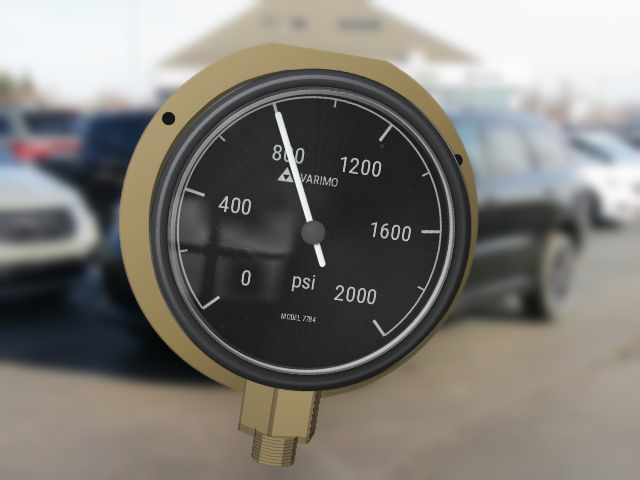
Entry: 800,psi
